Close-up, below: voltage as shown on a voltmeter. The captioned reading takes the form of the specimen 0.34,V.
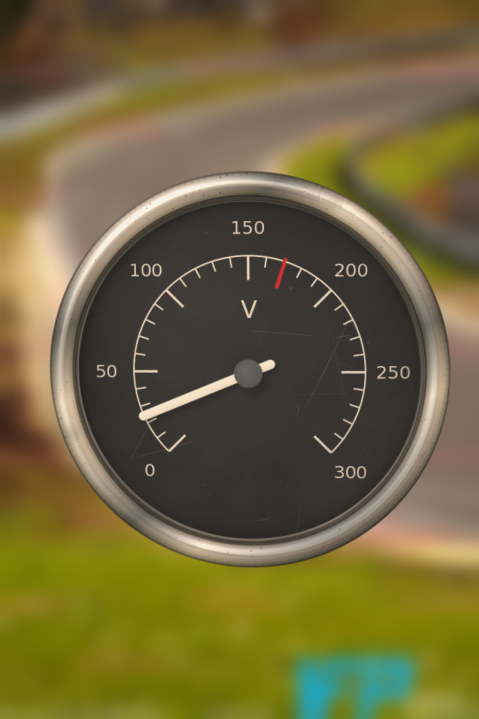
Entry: 25,V
